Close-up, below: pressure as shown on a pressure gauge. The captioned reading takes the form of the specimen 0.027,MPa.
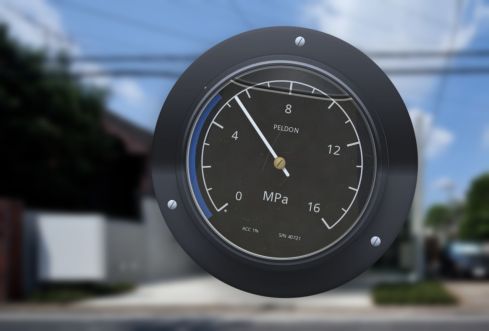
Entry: 5.5,MPa
